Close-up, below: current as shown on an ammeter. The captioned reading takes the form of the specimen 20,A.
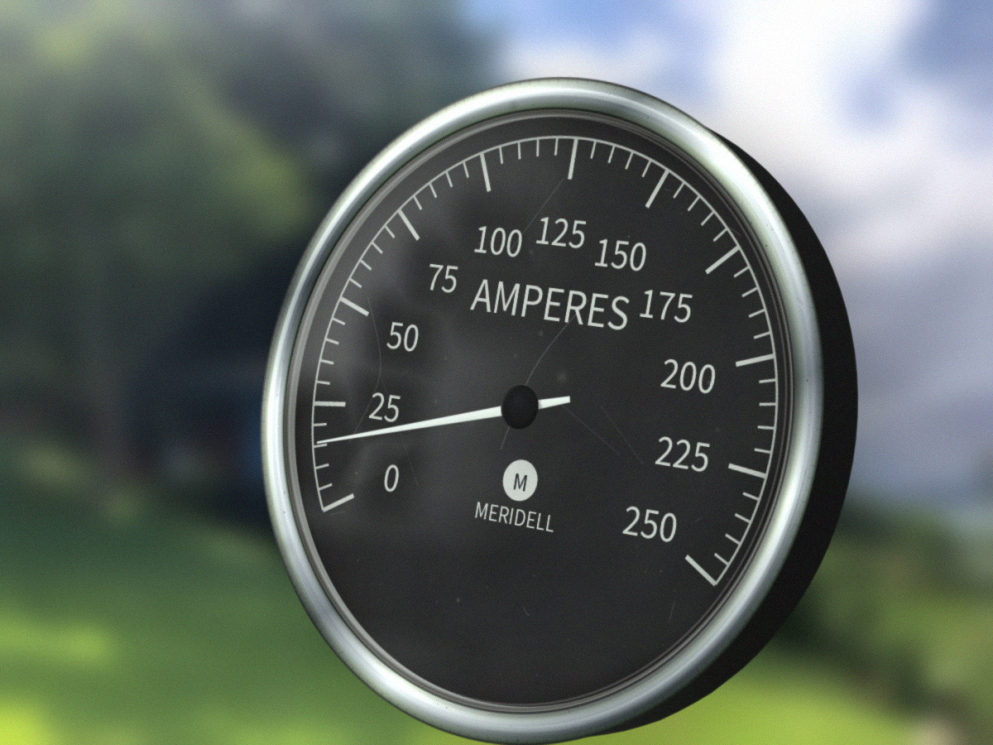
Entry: 15,A
